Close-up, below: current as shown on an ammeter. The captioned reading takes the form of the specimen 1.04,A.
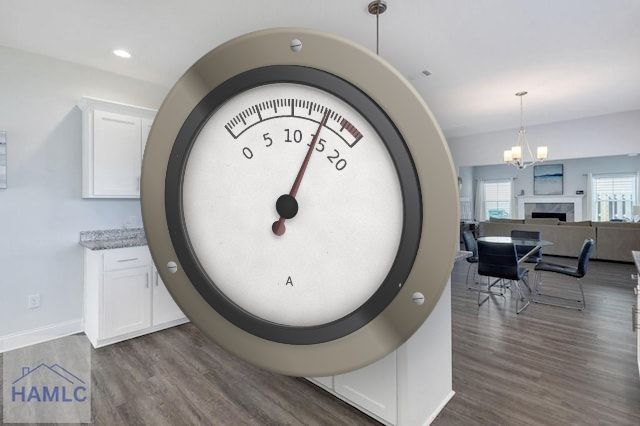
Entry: 15,A
